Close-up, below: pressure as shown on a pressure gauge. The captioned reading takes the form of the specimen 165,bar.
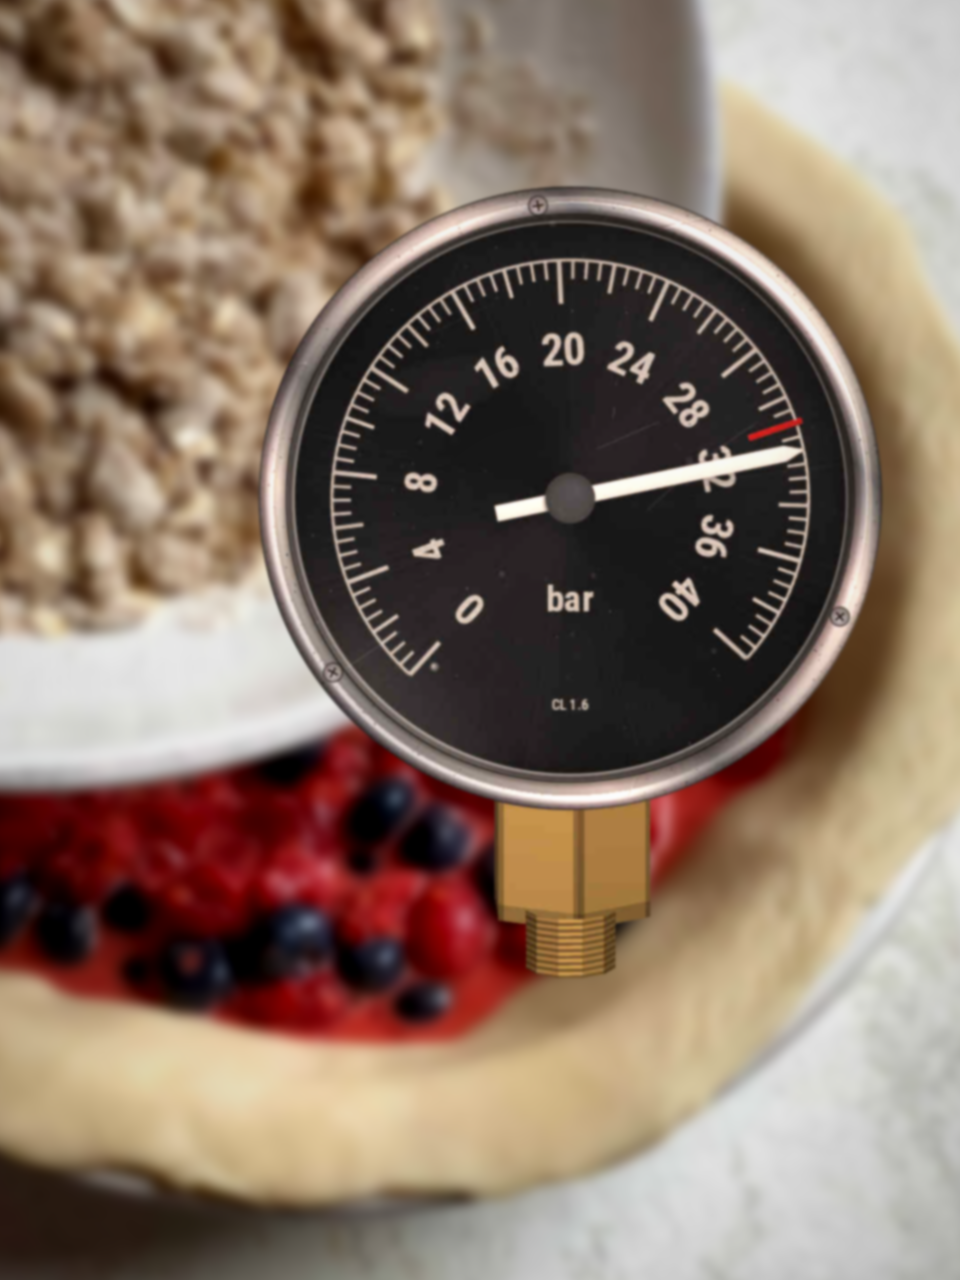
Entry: 32,bar
